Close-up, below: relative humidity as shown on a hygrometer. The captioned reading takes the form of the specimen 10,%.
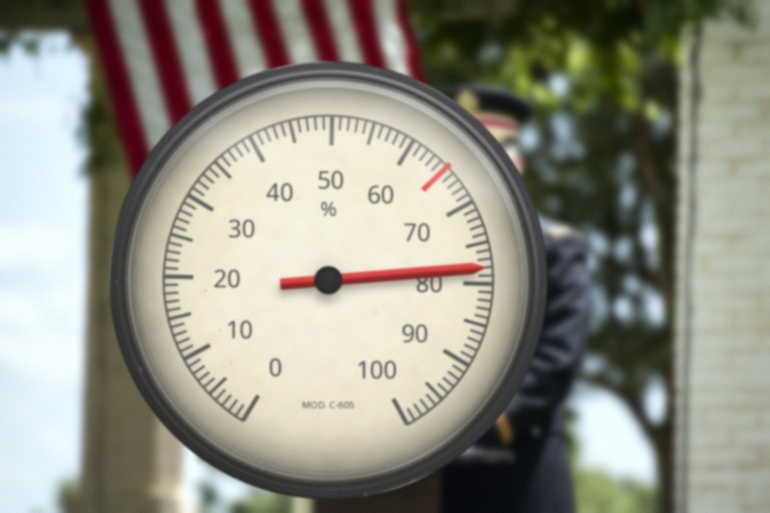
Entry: 78,%
